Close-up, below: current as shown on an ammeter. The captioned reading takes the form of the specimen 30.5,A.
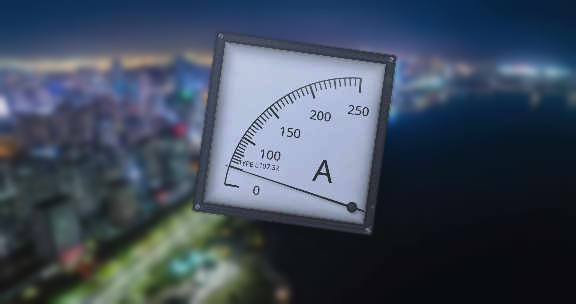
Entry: 50,A
